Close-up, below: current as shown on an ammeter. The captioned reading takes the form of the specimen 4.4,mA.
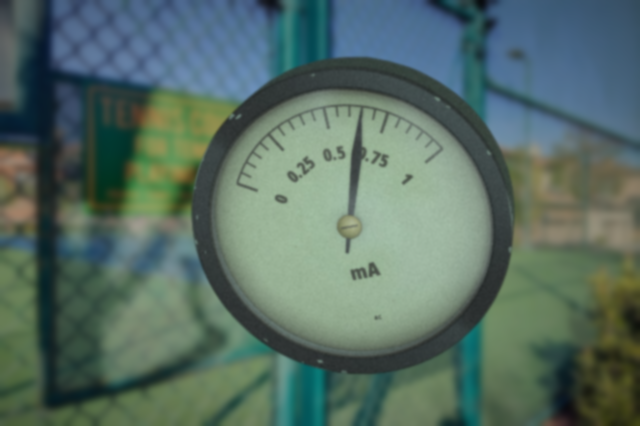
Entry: 0.65,mA
